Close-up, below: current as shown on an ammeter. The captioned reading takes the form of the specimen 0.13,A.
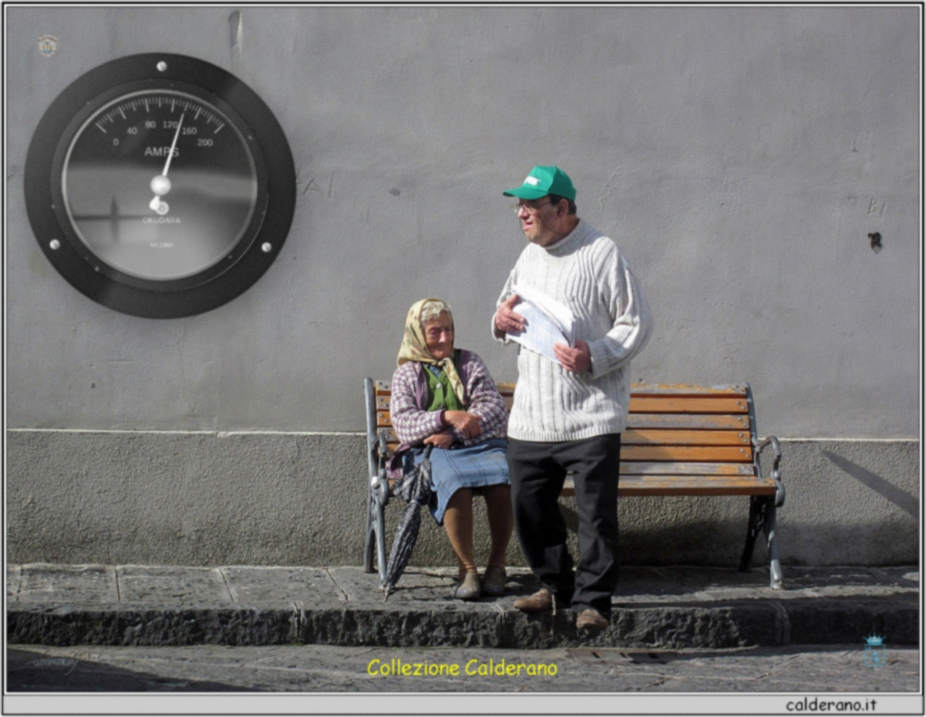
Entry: 140,A
